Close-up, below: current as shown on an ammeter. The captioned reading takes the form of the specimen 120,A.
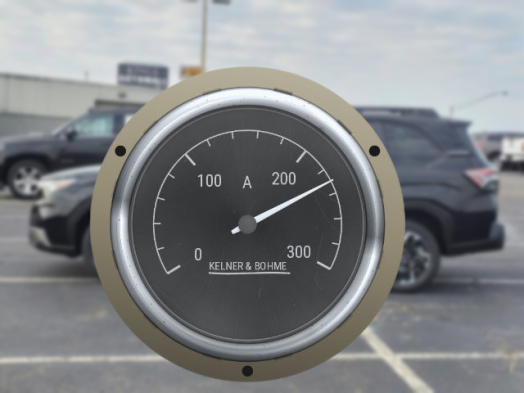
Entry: 230,A
